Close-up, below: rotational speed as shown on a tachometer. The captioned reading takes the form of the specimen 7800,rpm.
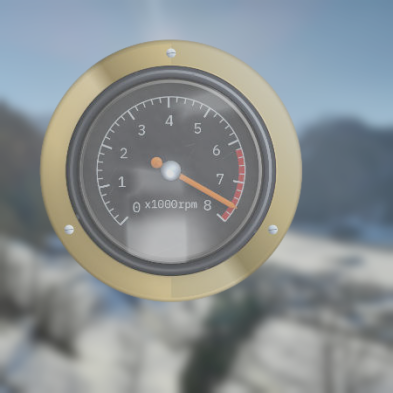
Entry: 7600,rpm
